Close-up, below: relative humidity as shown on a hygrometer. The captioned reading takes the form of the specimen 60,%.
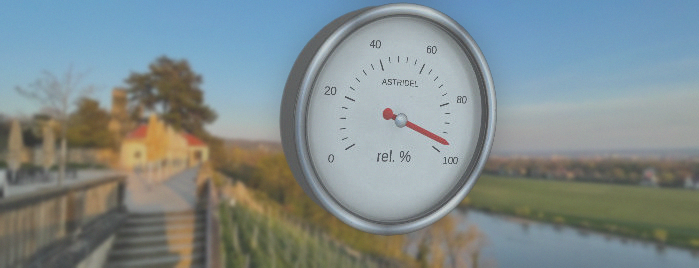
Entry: 96,%
